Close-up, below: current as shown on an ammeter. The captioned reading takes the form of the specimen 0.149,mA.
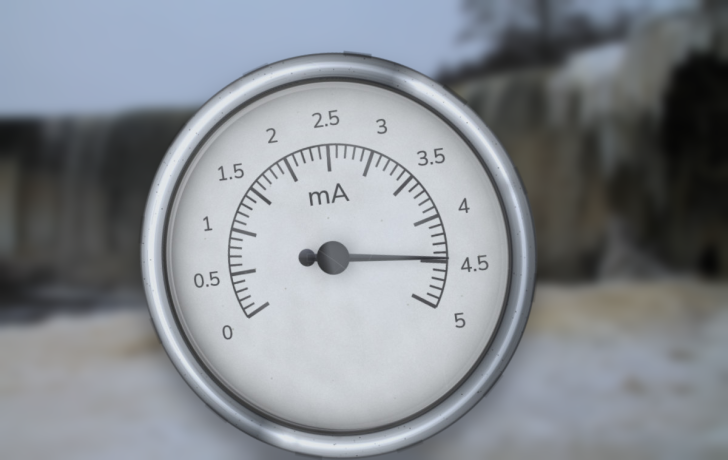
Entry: 4.45,mA
